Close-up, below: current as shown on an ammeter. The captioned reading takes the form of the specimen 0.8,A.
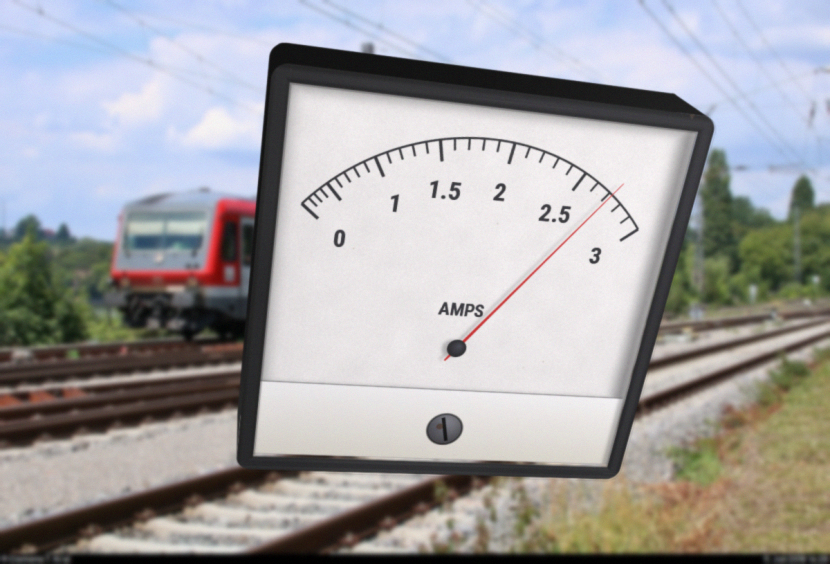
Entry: 2.7,A
